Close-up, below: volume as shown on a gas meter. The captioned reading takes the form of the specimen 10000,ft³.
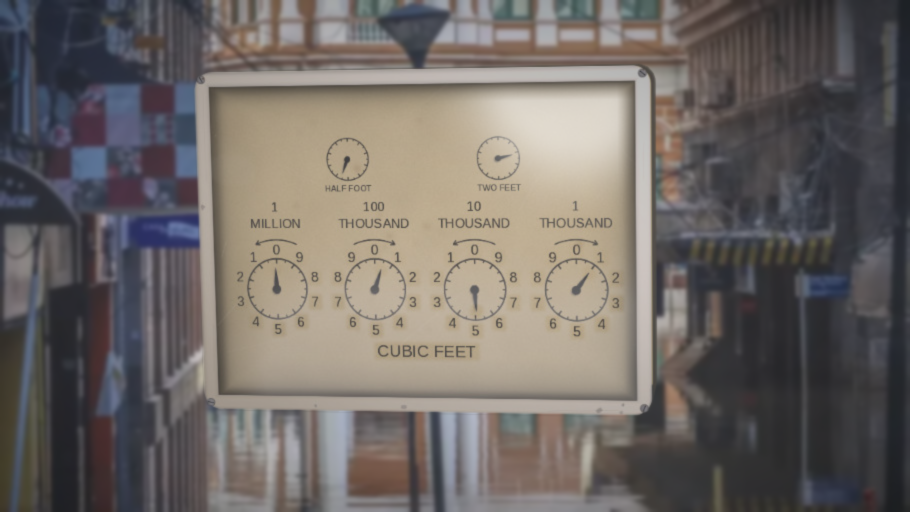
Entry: 5100,ft³
